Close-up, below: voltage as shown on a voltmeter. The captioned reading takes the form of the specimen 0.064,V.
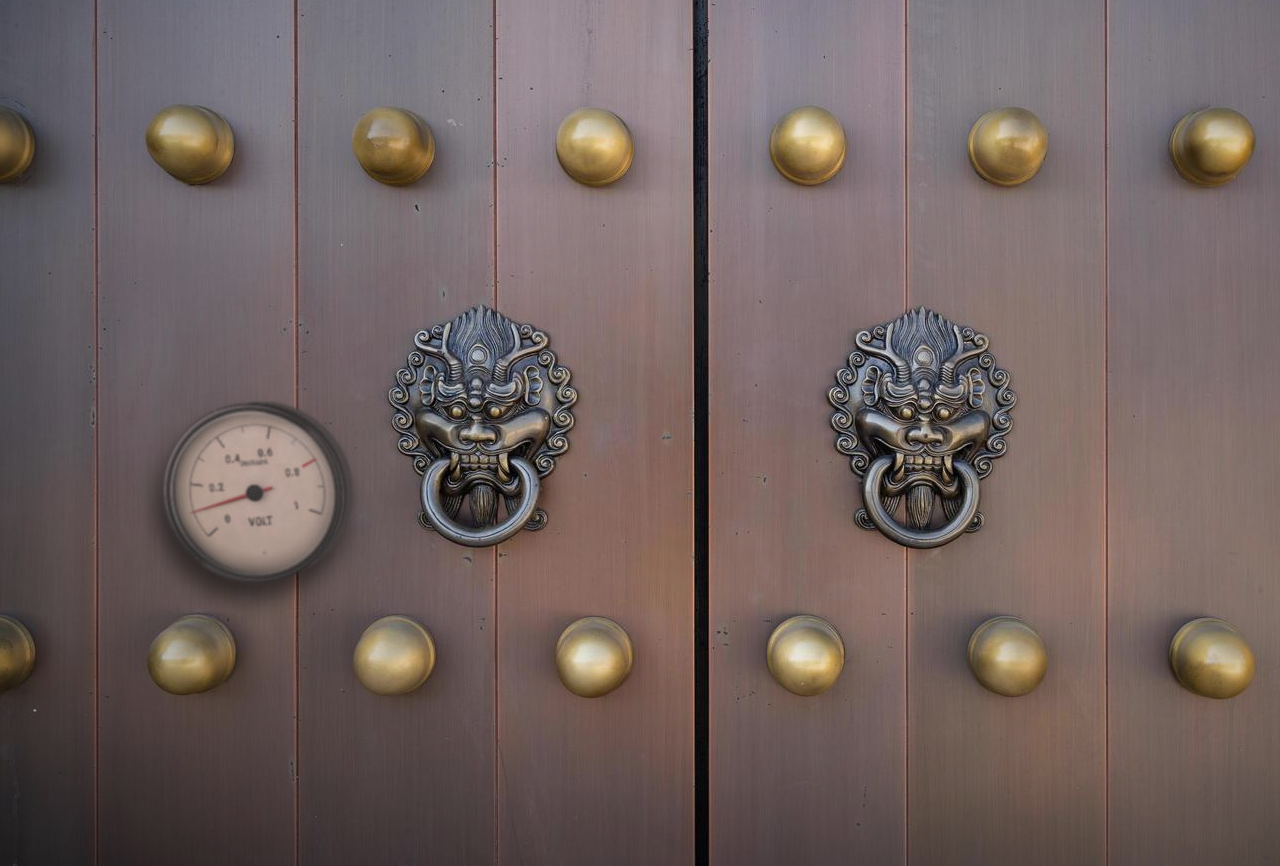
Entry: 0.1,V
